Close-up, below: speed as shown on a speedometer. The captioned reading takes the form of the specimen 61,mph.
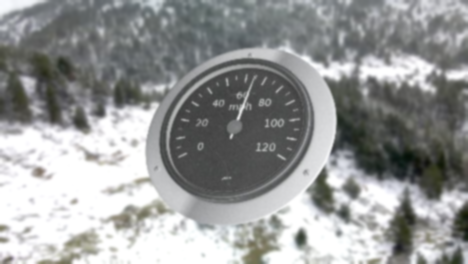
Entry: 65,mph
